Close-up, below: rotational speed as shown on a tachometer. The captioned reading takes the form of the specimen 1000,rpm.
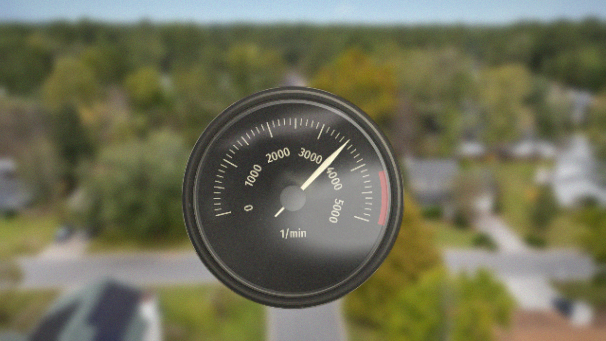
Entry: 3500,rpm
